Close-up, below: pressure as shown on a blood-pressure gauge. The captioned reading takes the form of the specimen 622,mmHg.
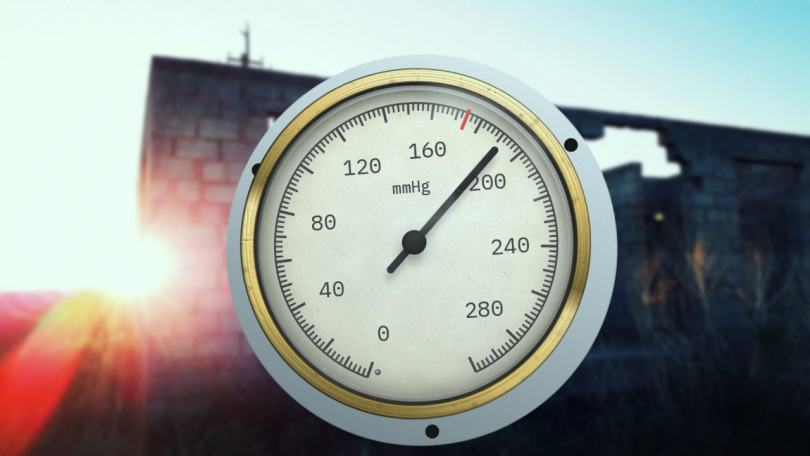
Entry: 192,mmHg
